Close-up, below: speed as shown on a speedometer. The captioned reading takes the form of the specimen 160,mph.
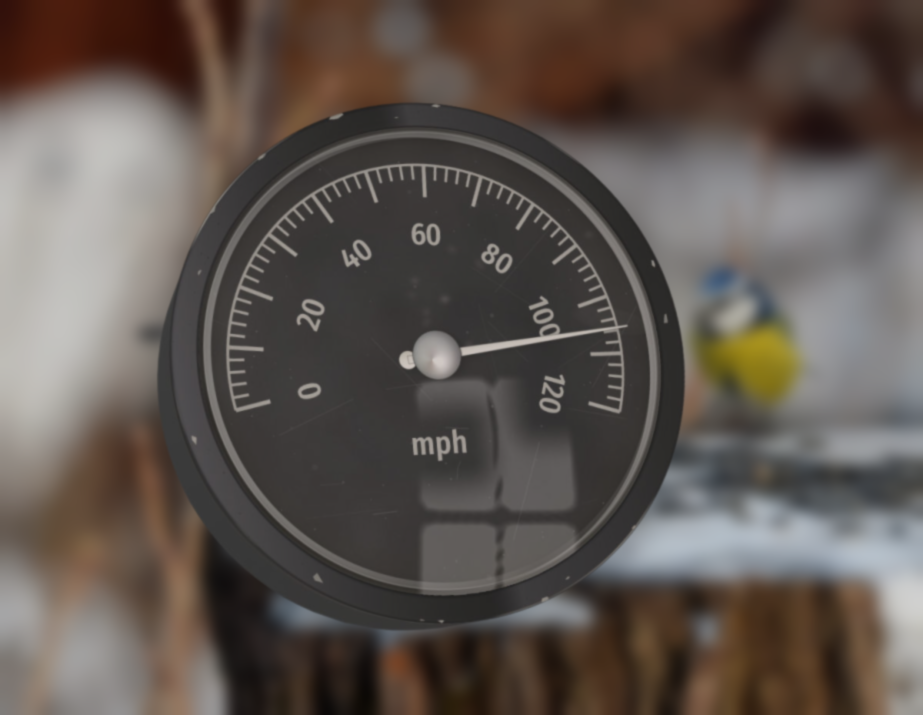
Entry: 106,mph
